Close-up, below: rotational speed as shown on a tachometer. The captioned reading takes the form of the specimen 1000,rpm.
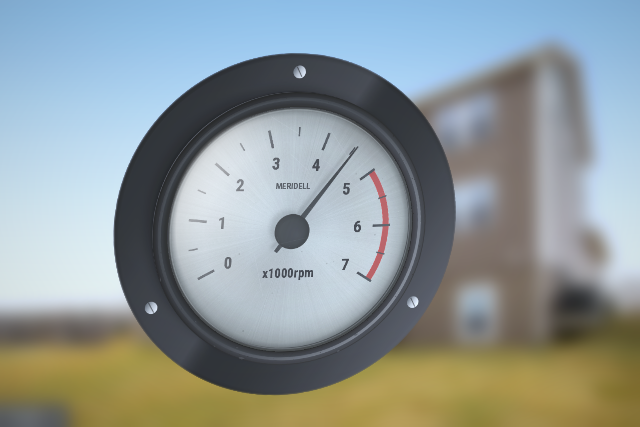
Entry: 4500,rpm
